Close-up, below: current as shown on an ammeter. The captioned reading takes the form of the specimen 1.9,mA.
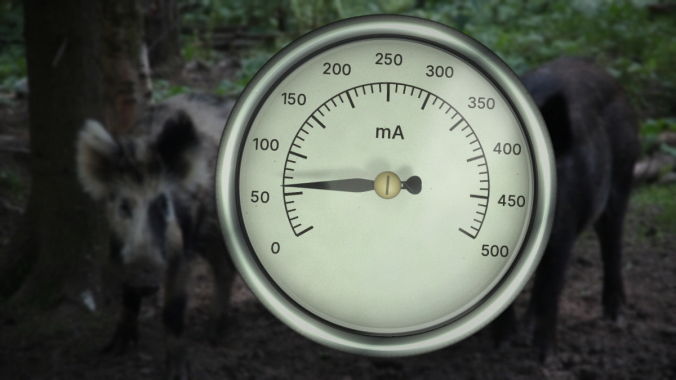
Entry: 60,mA
